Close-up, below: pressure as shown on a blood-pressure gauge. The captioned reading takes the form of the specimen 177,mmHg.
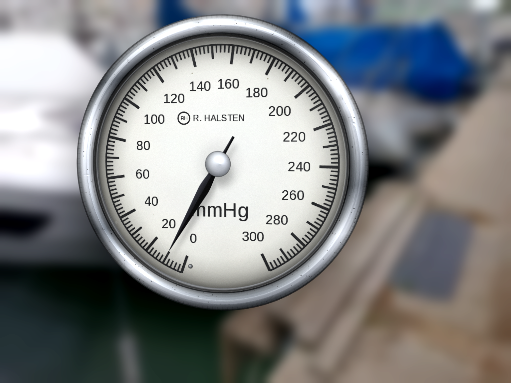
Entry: 10,mmHg
